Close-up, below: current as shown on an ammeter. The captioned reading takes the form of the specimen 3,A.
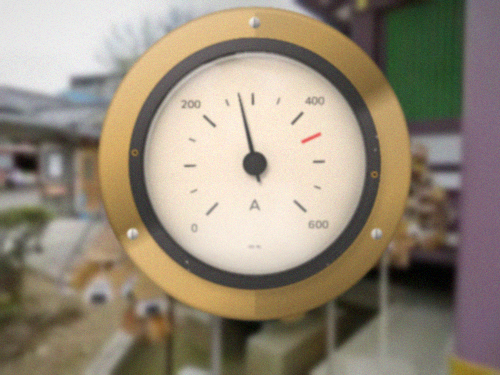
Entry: 275,A
